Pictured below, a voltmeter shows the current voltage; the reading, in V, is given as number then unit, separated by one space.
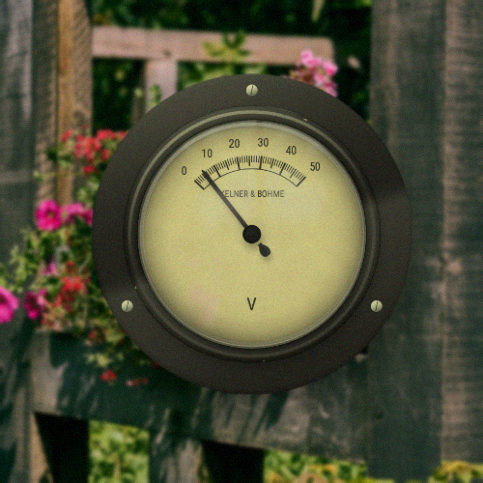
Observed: 5 V
